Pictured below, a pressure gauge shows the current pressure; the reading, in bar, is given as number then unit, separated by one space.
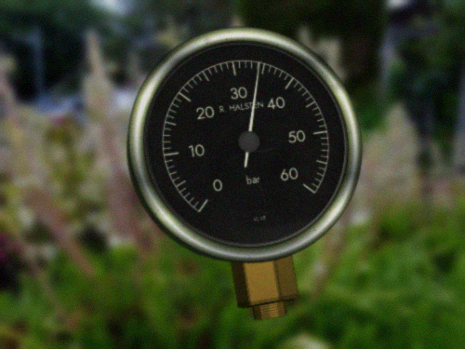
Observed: 34 bar
